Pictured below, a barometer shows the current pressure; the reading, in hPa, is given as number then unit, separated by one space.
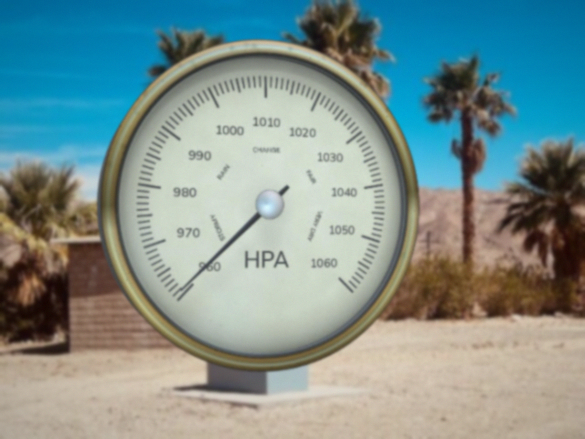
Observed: 961 hPa
